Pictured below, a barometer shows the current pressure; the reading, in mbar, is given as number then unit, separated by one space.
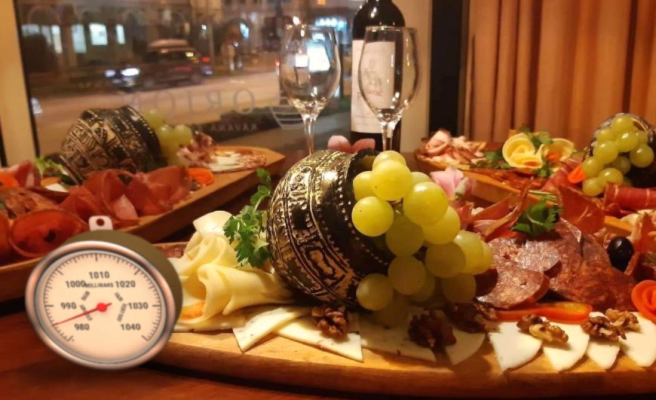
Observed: 985 mbar
